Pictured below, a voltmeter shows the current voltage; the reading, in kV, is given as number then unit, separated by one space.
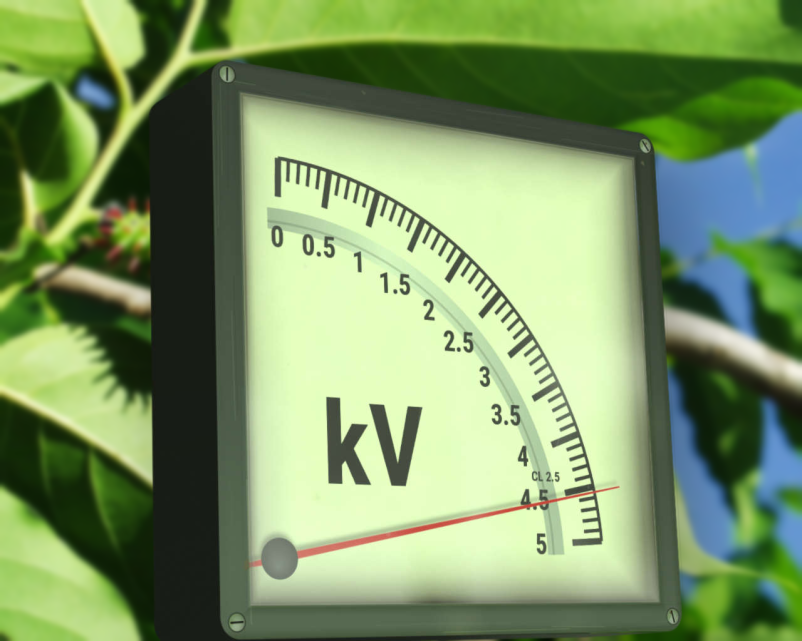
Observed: 4.55 kV
